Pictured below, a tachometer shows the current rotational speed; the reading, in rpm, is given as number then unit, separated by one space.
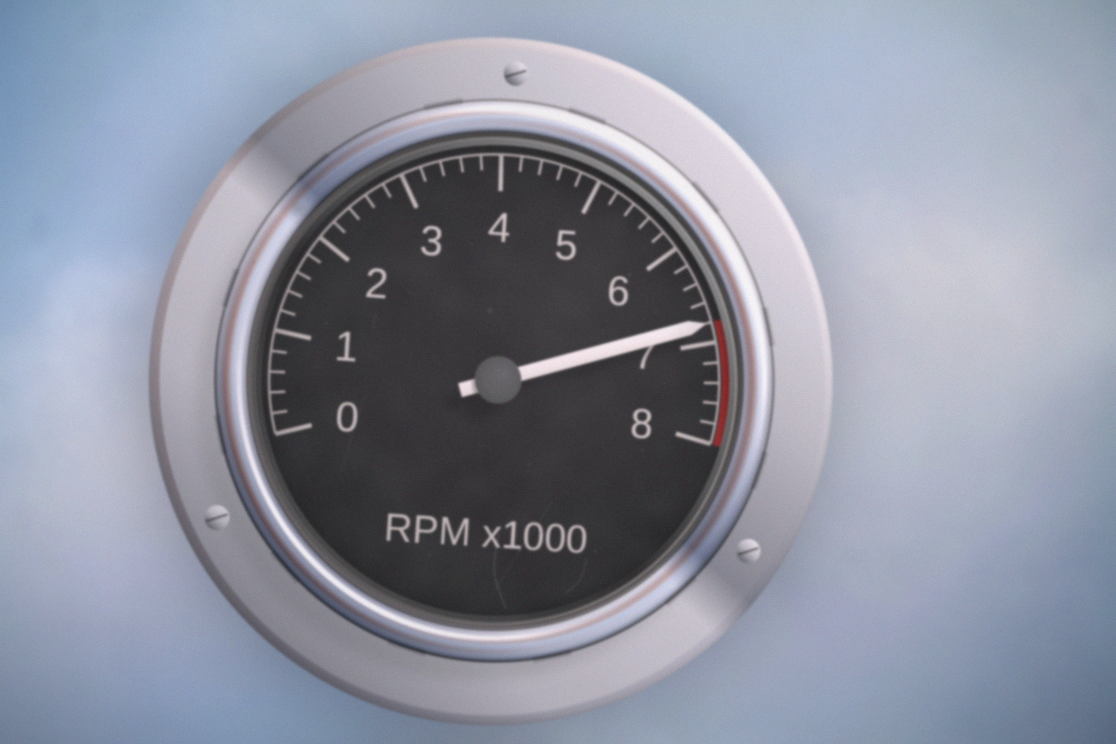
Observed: 6800 rpm
